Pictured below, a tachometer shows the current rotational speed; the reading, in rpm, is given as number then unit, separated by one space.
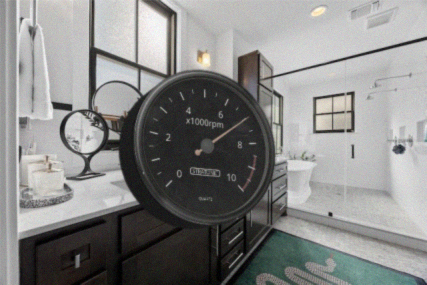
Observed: 7000 rpm
